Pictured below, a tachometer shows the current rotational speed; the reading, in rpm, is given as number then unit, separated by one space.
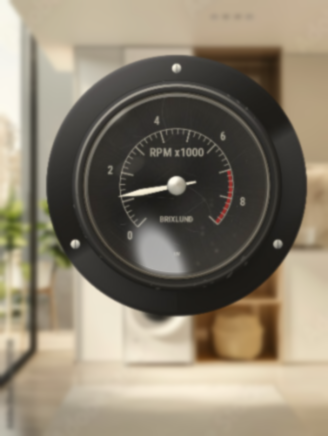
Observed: 1200 rpm
